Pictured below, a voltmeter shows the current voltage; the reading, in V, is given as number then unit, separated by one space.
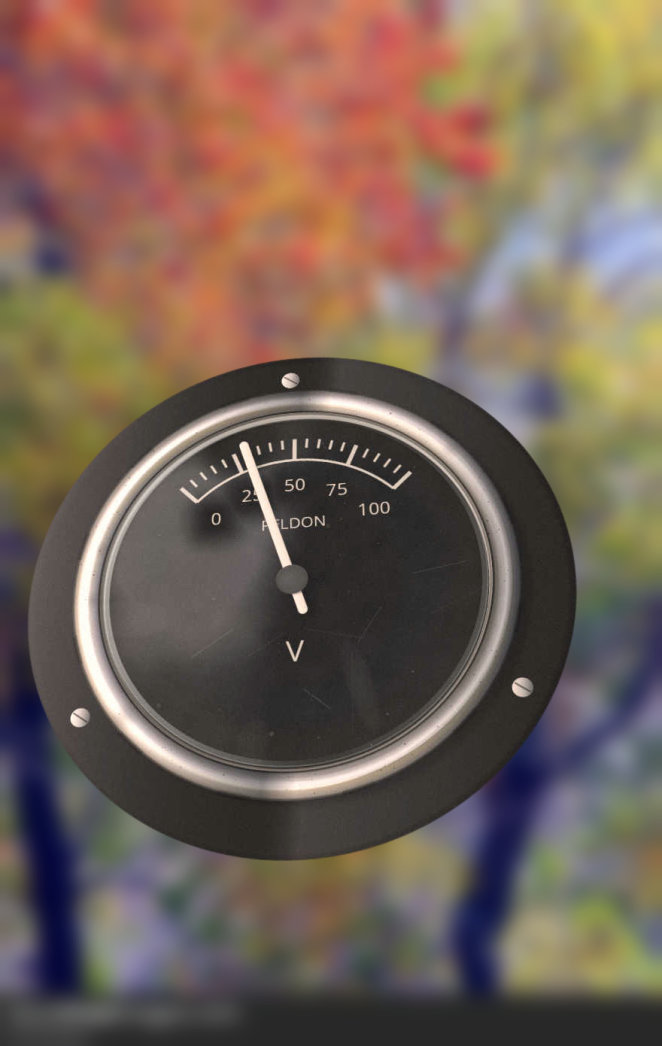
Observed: 30 V
